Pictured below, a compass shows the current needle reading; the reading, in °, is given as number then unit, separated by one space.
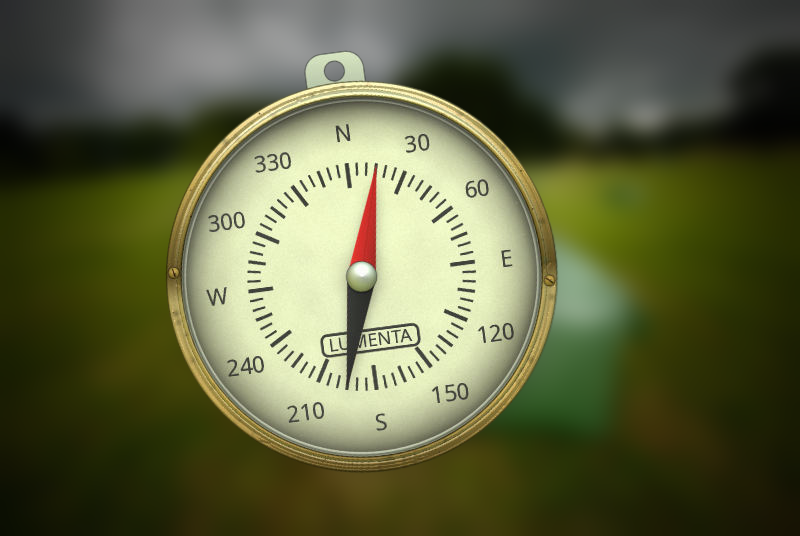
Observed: 15 °
